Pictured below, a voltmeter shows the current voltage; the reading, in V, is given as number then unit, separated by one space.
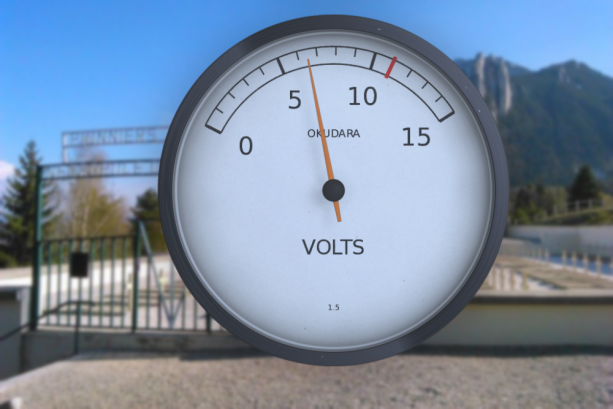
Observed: 6.5 V
